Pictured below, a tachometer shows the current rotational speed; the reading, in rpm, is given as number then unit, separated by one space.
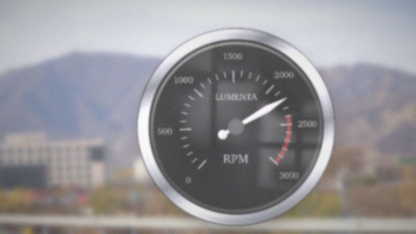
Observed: 2200 rpm
